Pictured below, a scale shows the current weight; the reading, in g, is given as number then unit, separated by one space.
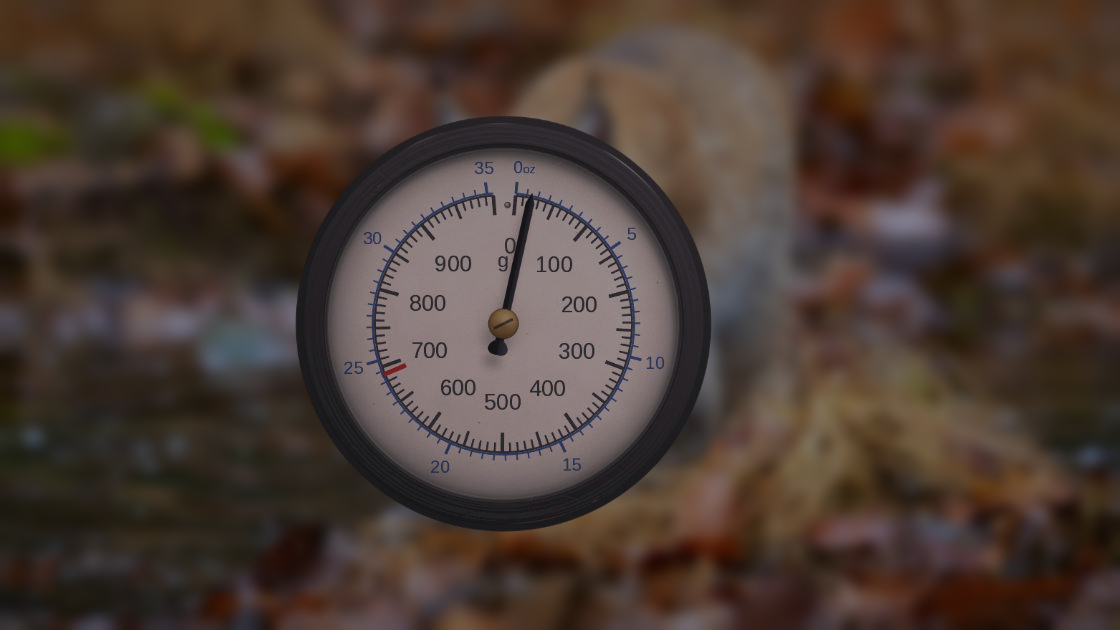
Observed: 20 g
